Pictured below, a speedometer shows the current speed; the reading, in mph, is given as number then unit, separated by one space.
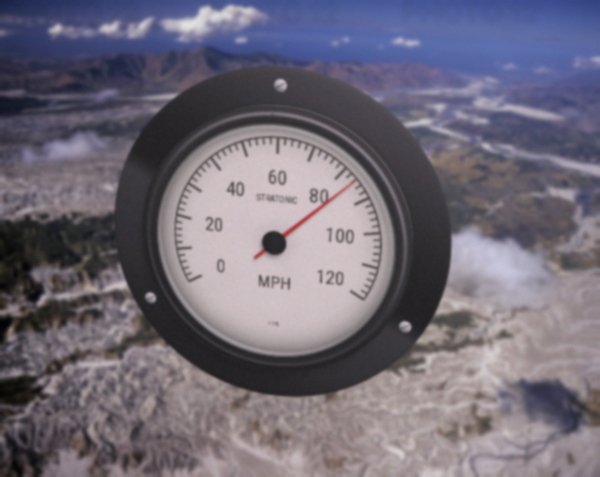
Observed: 84 mph
